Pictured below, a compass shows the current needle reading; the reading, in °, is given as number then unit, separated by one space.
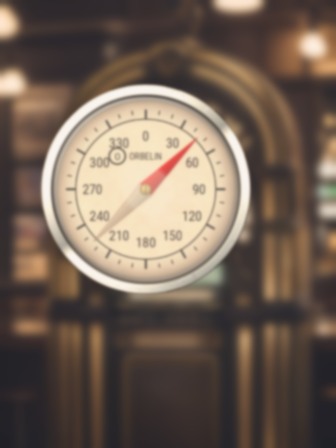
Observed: 45 °
